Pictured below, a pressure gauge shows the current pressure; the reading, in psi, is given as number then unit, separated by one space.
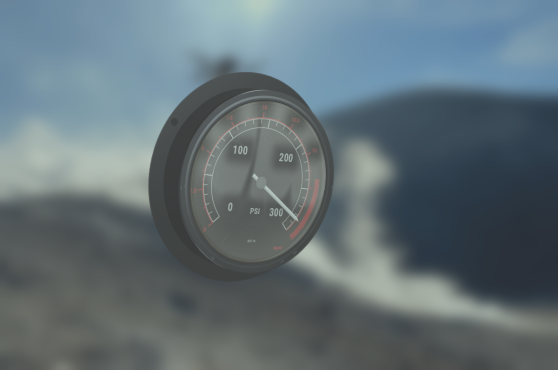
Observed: 285 psi
